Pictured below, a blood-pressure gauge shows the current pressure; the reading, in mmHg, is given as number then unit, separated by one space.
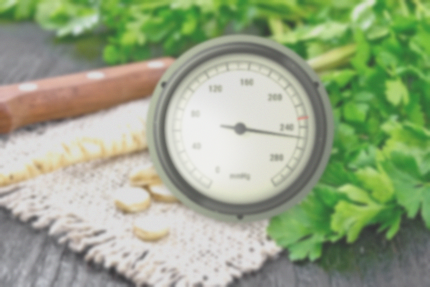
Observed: 250 mmHg
